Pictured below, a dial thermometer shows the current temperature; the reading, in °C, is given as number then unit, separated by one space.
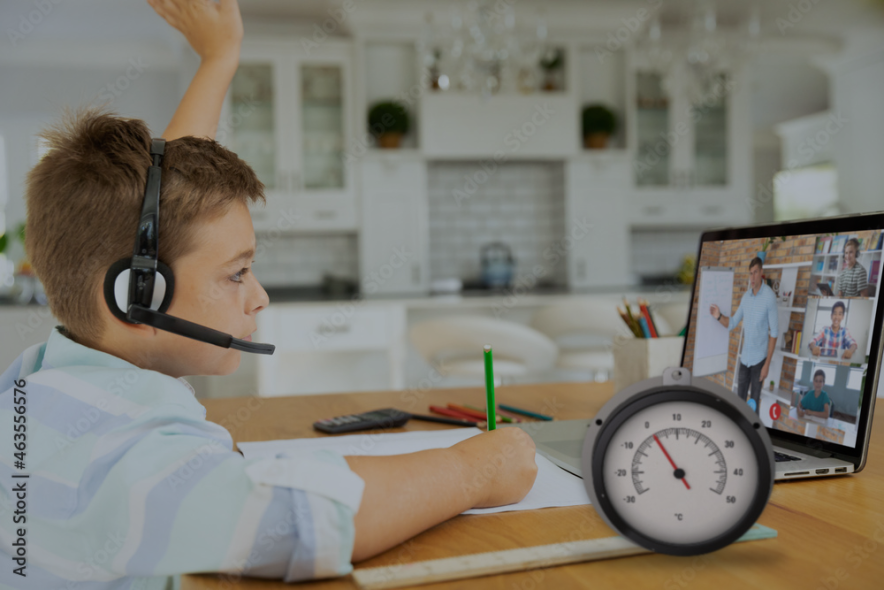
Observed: 0 °C
